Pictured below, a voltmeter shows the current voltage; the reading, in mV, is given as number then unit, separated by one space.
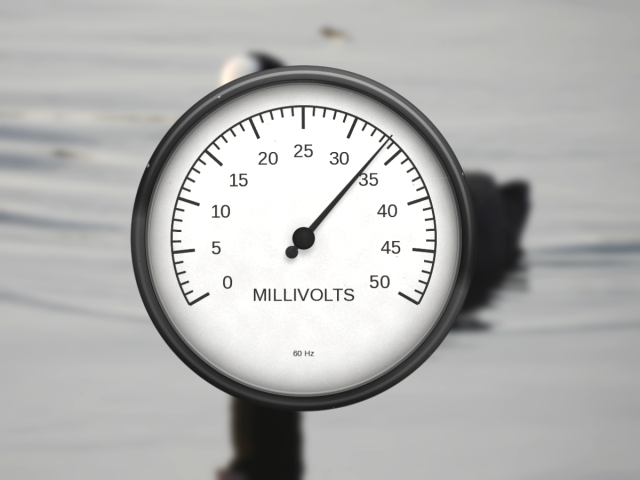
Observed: 33.5 mV
